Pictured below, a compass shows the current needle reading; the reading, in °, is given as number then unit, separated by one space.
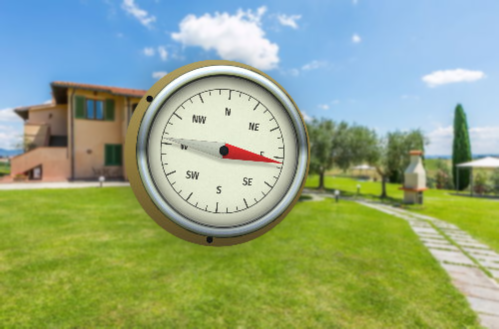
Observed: 95 °
